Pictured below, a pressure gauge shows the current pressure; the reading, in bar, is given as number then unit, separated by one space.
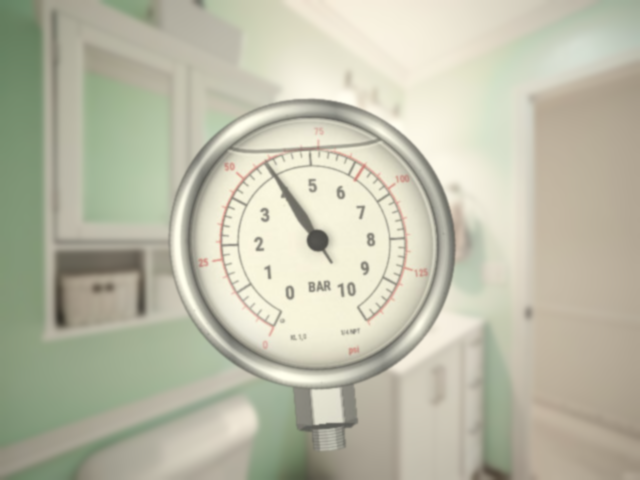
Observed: 4 bar
